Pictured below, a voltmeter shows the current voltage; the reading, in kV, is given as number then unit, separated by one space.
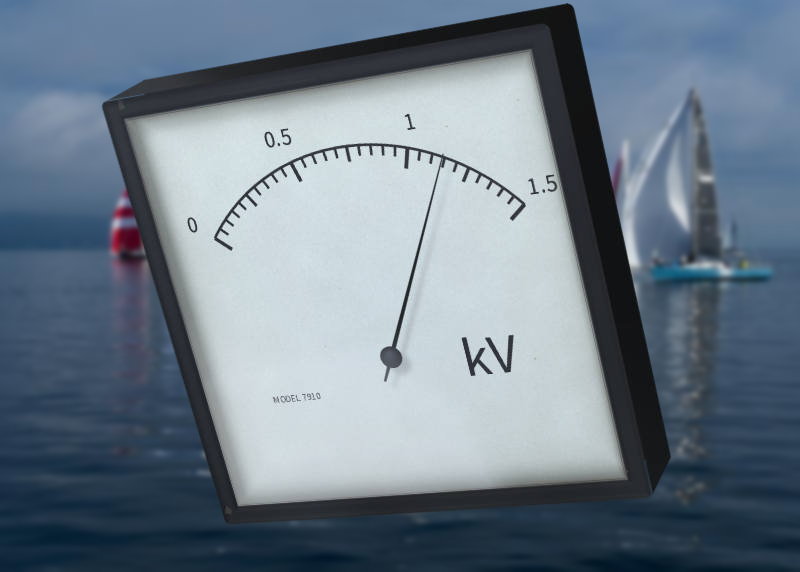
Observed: 1.15 kV
